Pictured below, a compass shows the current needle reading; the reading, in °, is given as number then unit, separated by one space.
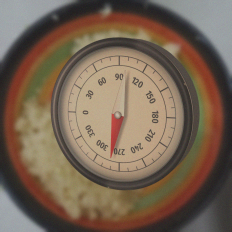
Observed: 280 °
